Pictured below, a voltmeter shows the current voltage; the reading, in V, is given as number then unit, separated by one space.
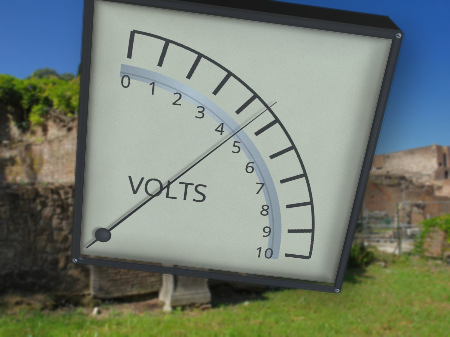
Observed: 4.5 V
